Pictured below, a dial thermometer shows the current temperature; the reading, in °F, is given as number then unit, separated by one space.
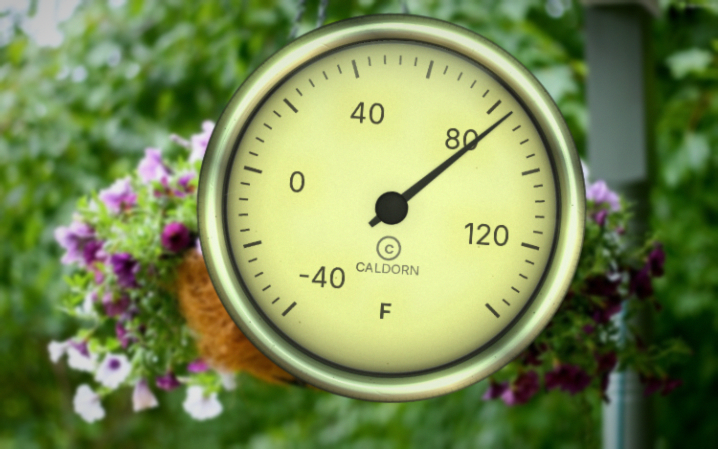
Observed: 84 °F
